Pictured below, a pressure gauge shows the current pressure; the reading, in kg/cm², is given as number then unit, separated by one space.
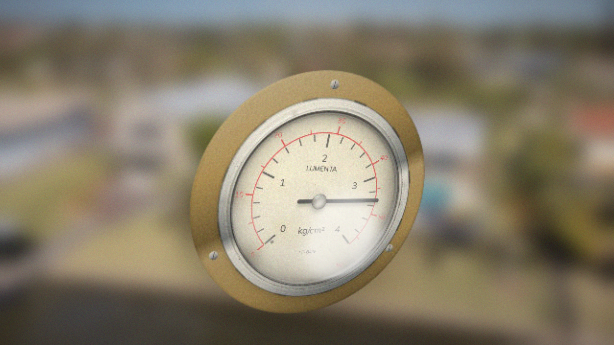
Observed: 3.3 kg/cm²
